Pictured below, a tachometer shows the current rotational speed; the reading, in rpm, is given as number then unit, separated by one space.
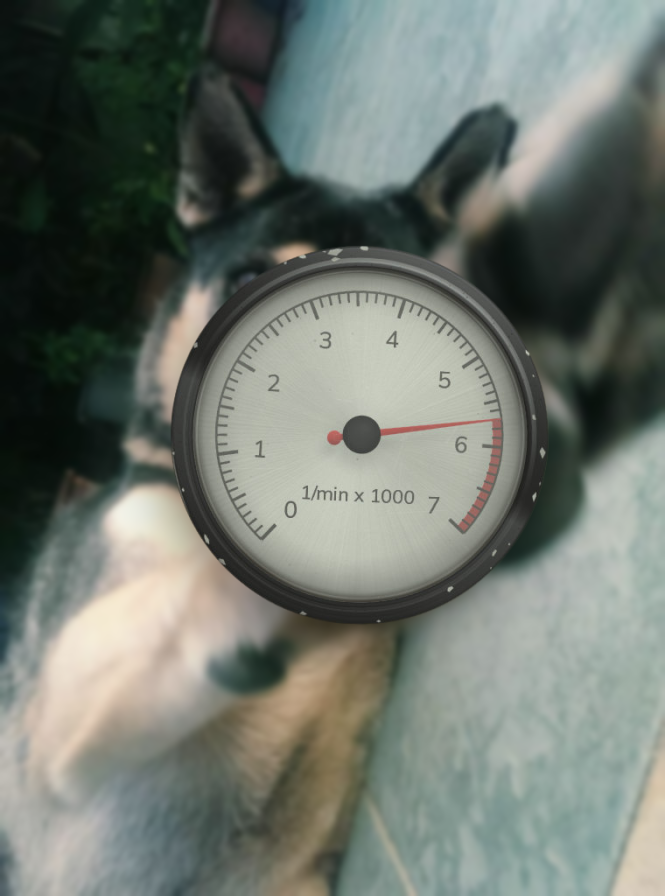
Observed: 5700 rpm
